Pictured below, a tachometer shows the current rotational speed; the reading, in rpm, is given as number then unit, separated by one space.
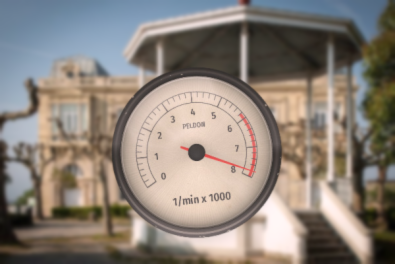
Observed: 7800 rpm
